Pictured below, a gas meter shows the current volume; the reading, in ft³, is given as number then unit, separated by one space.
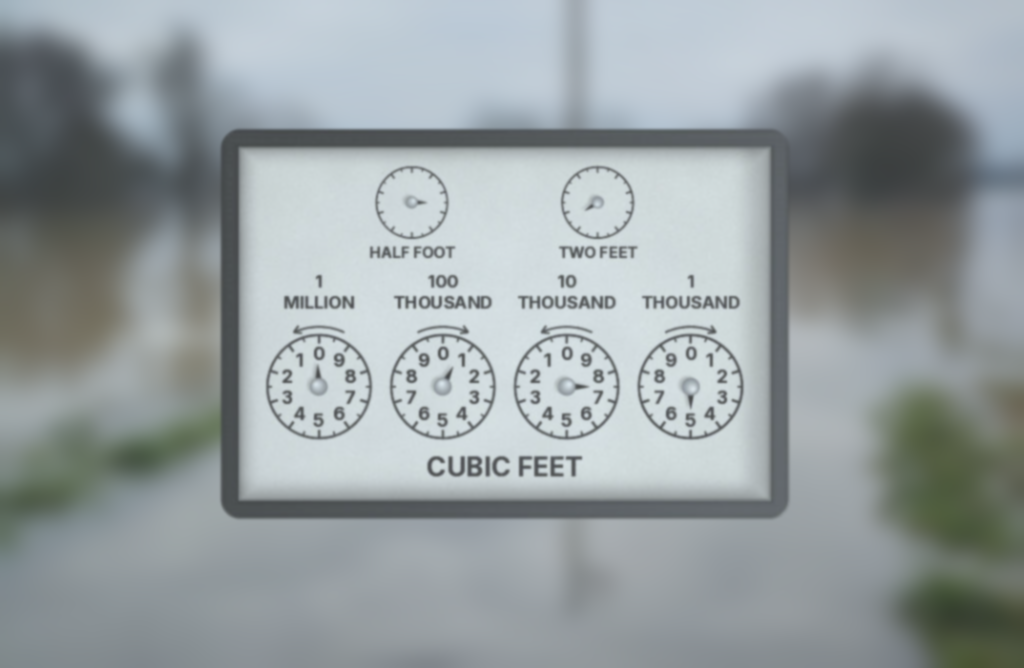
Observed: 7500 ft³
